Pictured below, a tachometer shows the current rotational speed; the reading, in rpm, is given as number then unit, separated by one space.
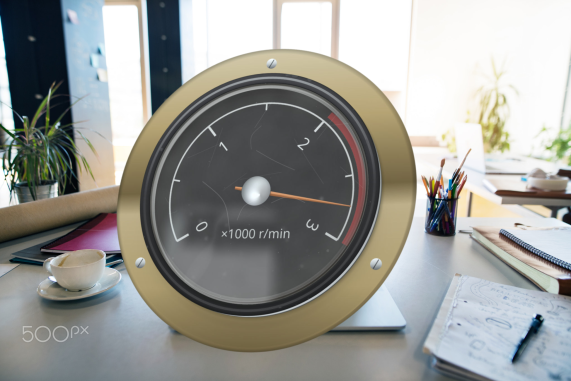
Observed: 2750 rpm
